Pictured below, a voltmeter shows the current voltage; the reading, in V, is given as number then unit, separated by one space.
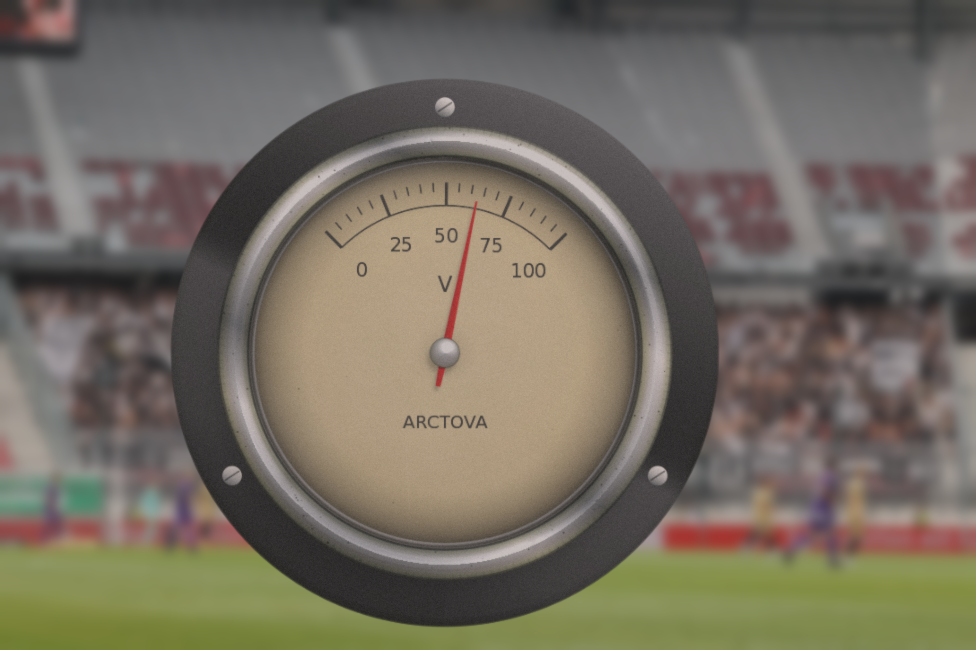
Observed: 62.5 V
